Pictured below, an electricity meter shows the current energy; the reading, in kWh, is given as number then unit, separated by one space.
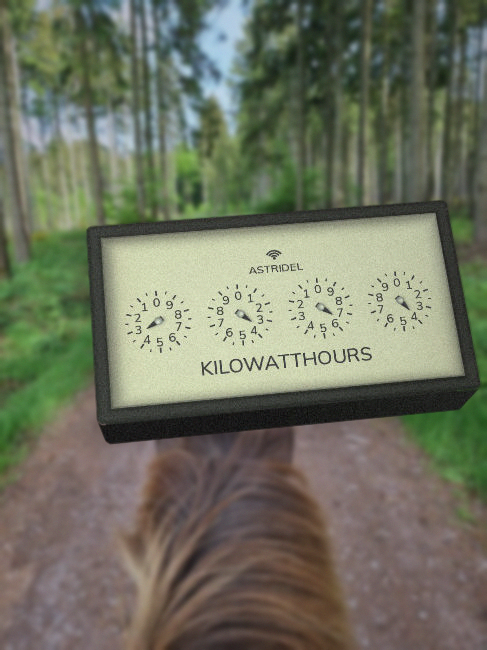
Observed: 3364 kWh
